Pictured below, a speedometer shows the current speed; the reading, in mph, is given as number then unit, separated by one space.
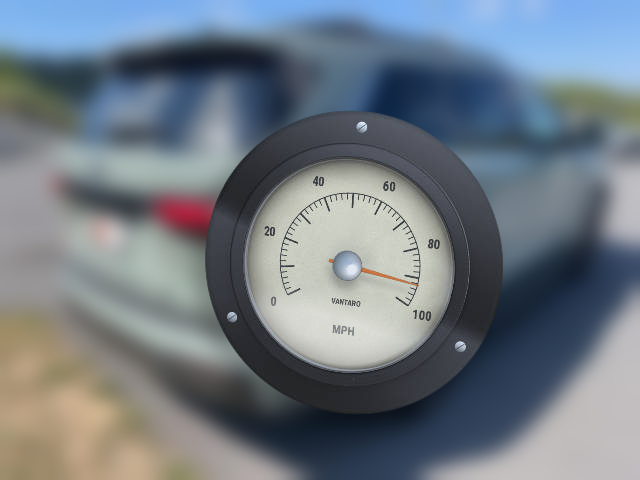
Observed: 92 mph
